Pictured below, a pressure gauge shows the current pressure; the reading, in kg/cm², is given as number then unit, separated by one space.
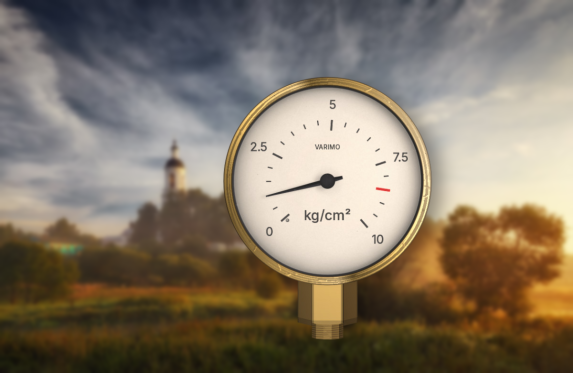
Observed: 1 kg/cm²
